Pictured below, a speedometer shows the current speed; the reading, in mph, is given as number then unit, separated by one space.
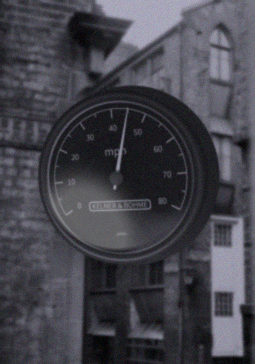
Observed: 45 mph
